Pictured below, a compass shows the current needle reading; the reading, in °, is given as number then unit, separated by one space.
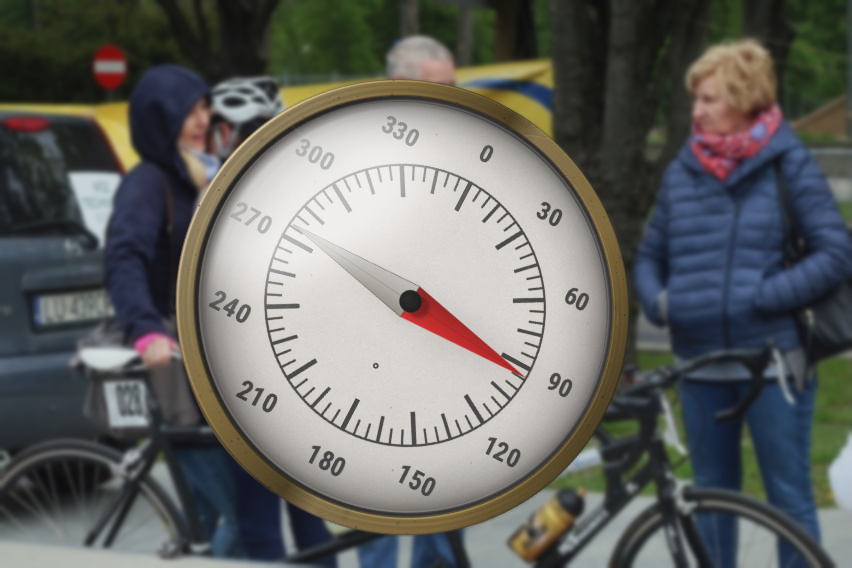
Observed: 95 °
